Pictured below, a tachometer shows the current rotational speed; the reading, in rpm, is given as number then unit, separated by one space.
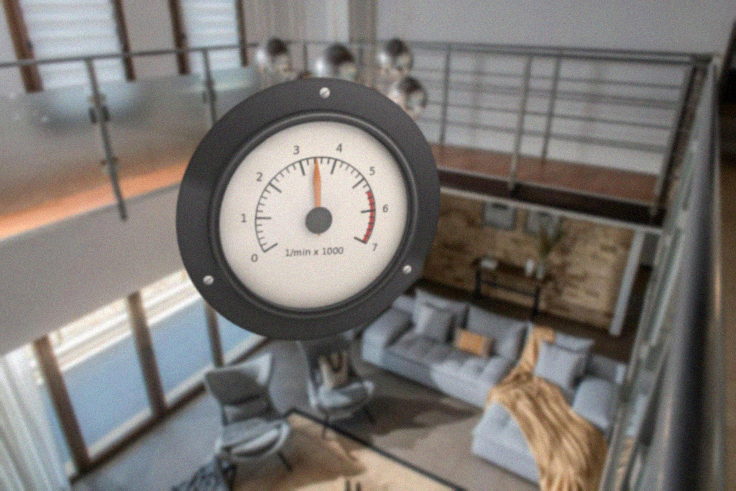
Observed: 3400 rpm
